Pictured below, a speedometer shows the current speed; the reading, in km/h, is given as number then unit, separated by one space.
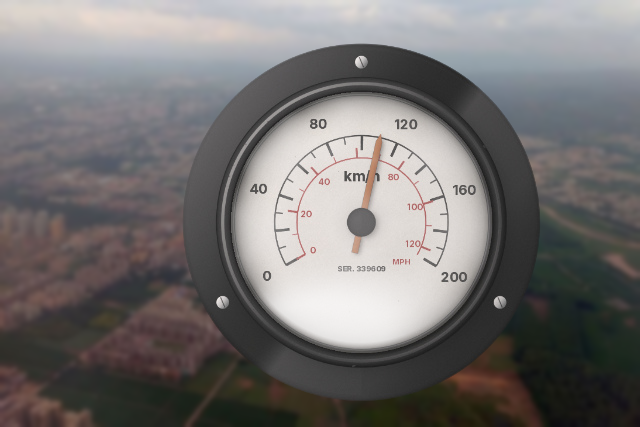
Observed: 110 km/h
